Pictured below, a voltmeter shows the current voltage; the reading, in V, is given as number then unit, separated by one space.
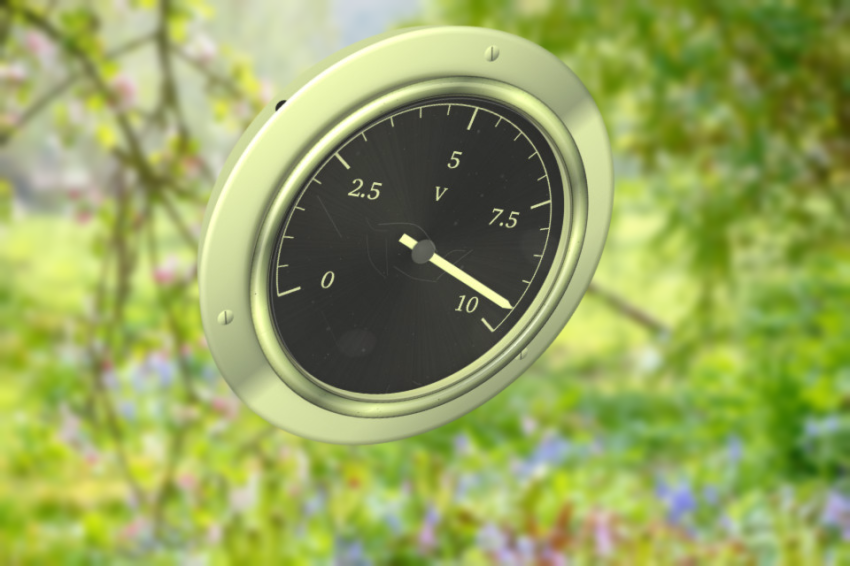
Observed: 9.5 V
